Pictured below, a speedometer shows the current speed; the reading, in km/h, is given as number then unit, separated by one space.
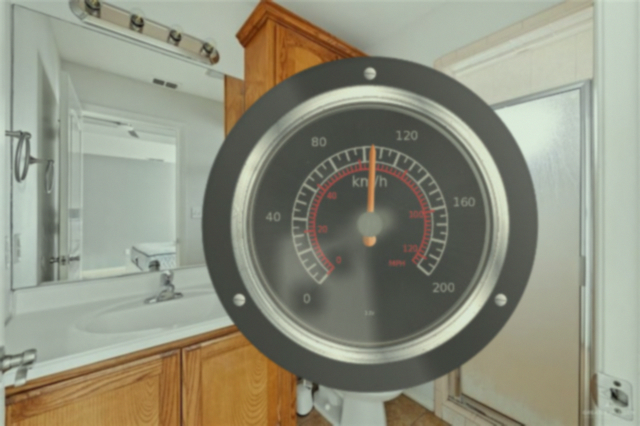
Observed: 105 km/h
